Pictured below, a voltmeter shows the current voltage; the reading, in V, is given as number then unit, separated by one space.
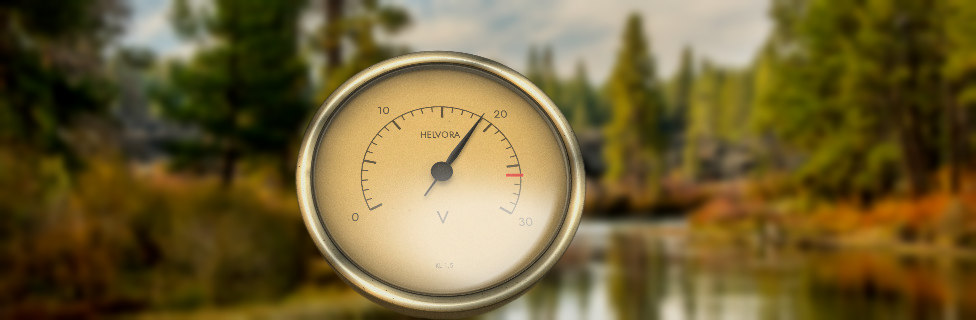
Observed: 19 V
